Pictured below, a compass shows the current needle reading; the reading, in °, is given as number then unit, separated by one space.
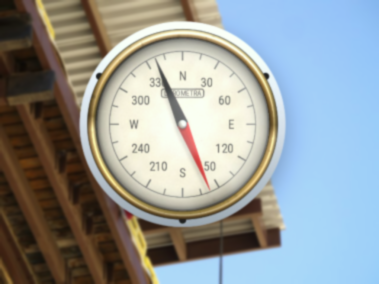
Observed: 157.5 °
